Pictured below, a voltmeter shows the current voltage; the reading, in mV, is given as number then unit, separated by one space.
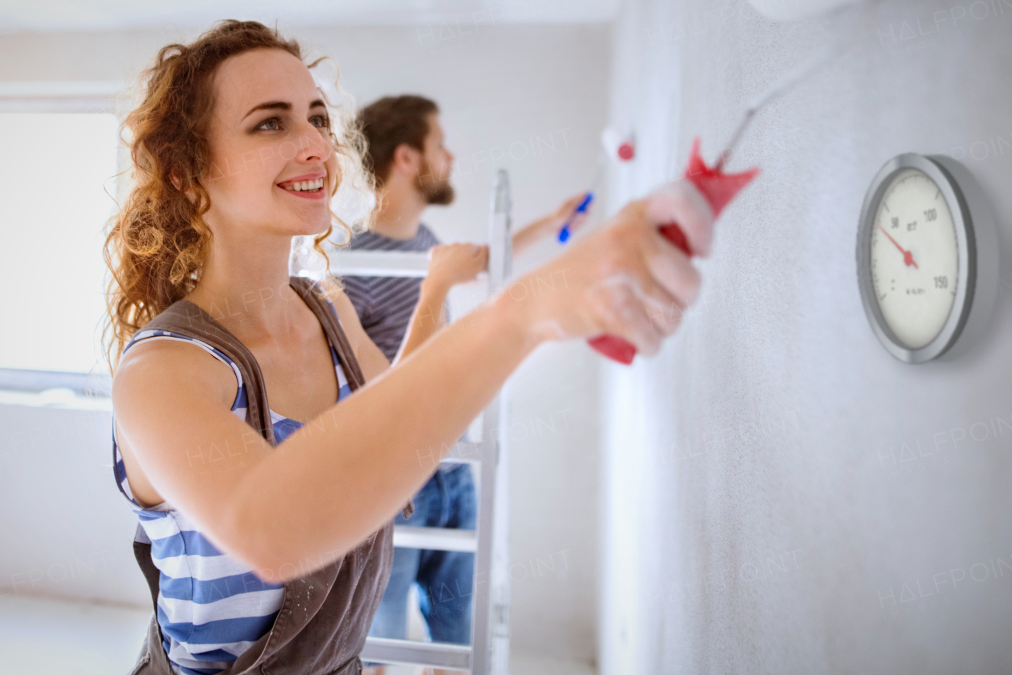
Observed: 40 mV
